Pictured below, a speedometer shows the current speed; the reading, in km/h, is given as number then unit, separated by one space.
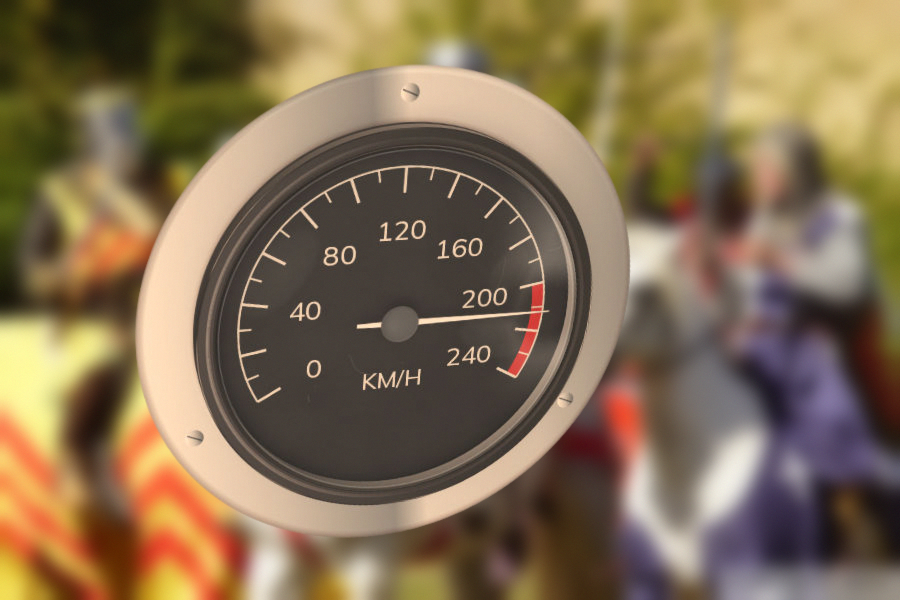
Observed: 210 km/h
